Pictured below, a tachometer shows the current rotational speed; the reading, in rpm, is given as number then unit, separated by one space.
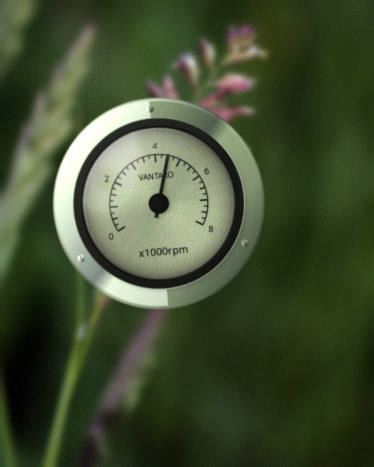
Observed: 4500 rpm
